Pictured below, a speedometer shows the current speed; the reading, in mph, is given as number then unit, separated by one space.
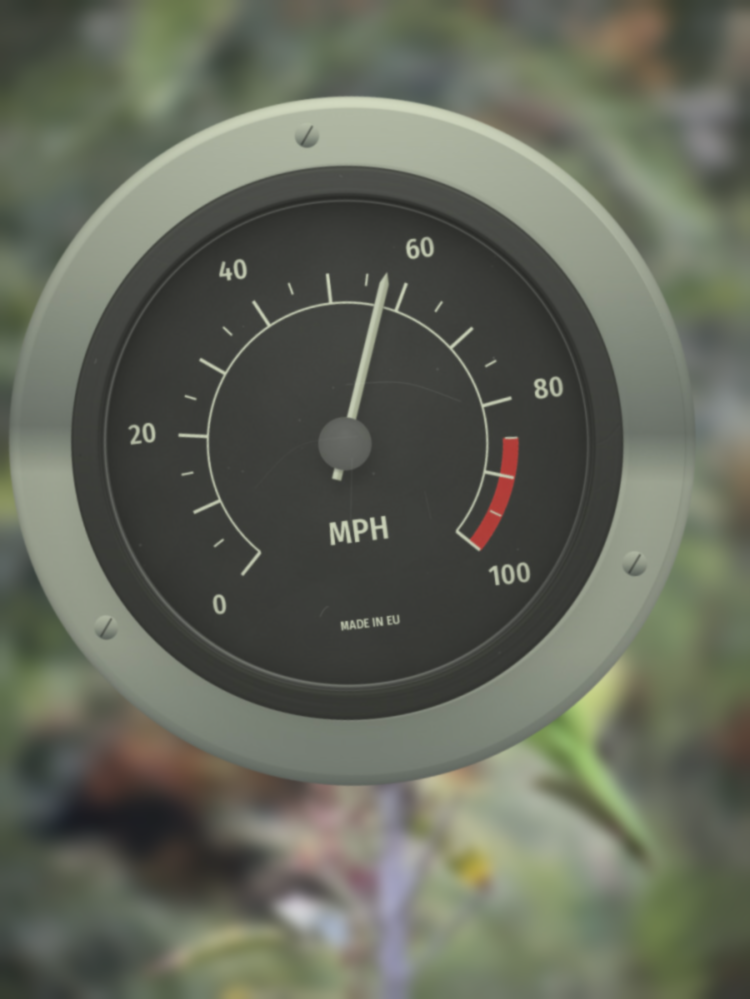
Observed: 57.5 mph
